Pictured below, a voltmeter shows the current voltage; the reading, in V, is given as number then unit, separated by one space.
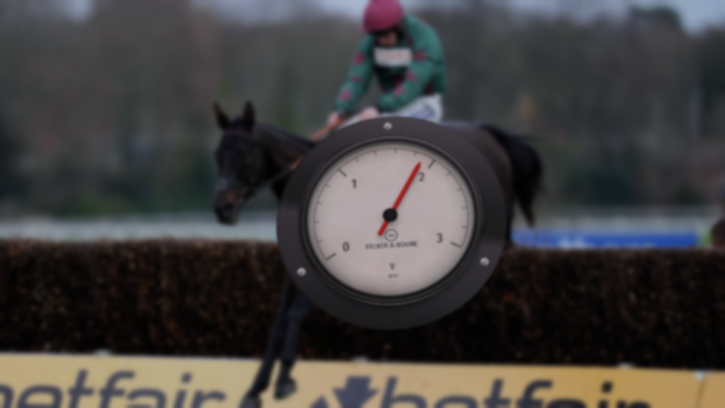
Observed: 1.9 V
